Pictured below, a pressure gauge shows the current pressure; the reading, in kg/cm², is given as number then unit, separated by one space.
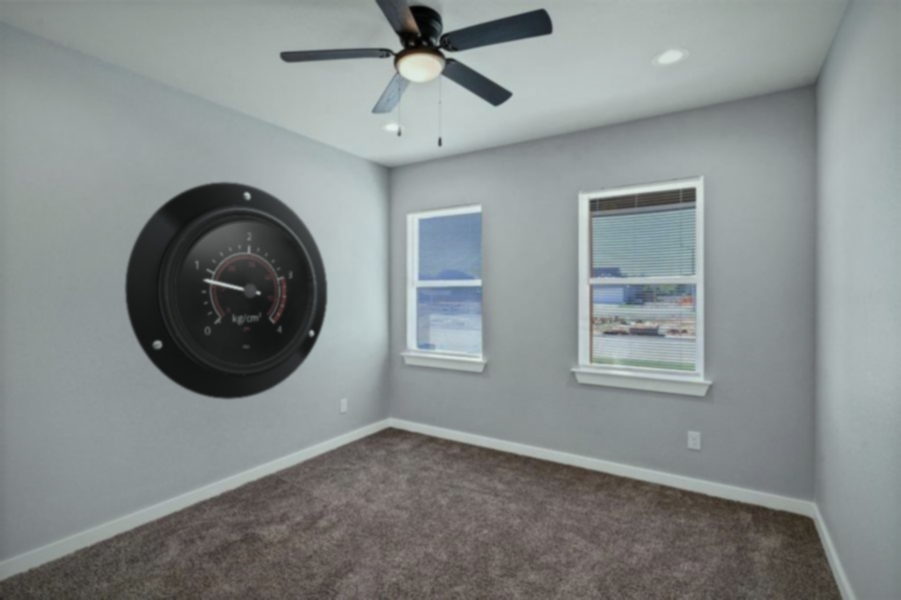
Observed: 0.8 kg/cm²
